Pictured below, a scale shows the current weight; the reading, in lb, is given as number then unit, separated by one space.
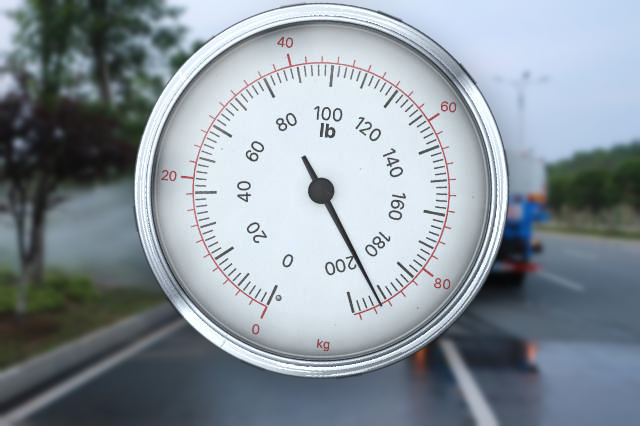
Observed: 192 lb
